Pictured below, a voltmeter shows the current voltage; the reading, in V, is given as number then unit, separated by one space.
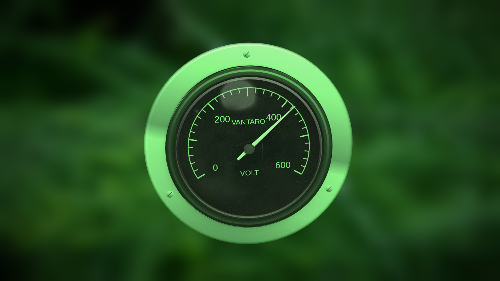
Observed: 420 V
